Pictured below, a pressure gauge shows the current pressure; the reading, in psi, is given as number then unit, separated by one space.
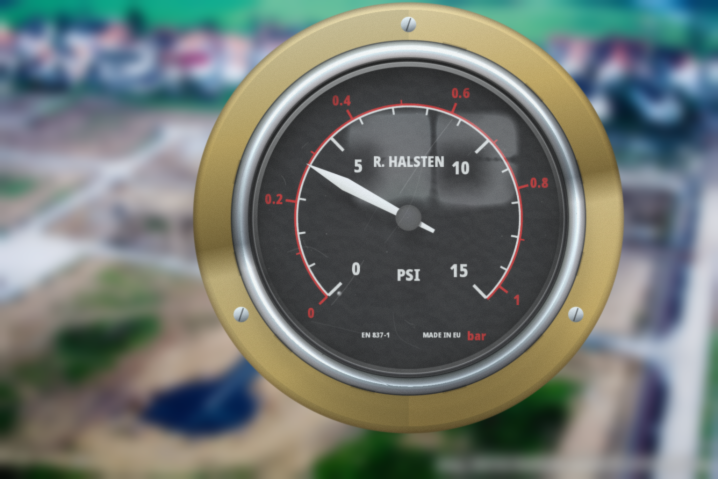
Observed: 4 psi
